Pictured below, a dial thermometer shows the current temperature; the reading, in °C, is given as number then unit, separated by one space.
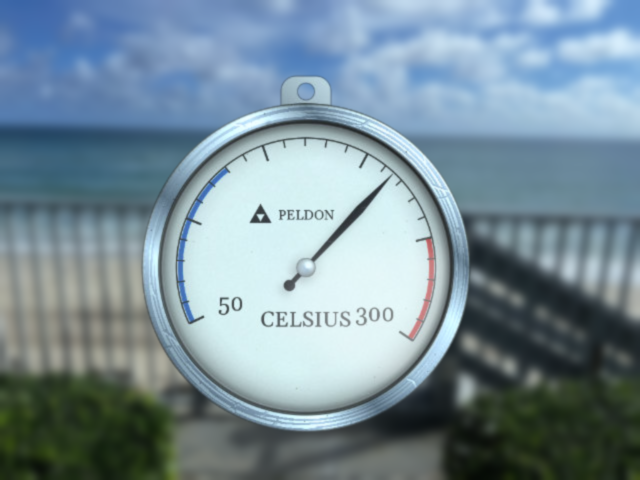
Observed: 215 °C
